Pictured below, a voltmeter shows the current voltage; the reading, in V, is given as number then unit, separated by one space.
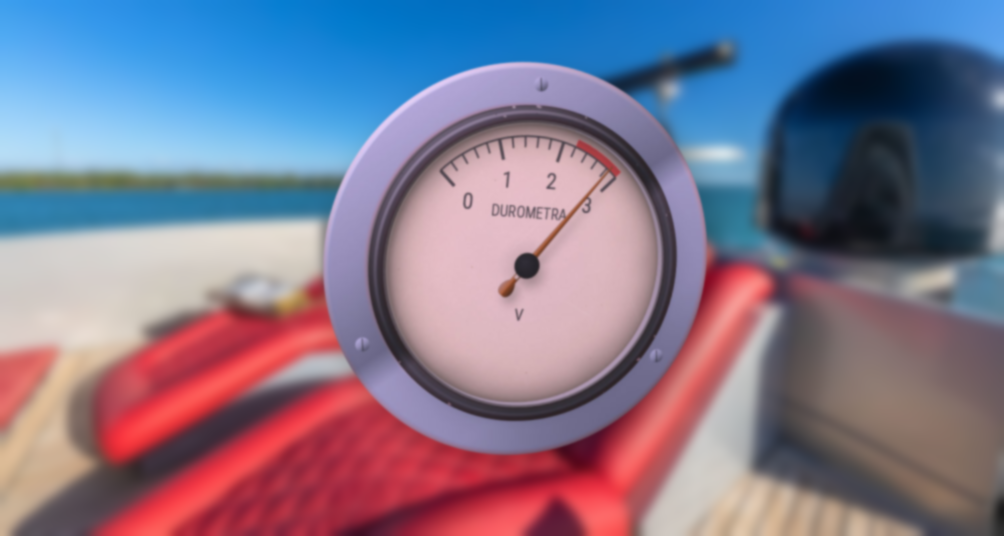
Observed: 2.8 V
